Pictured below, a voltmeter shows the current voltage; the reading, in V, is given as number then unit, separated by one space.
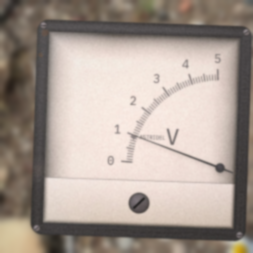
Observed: 1 V
